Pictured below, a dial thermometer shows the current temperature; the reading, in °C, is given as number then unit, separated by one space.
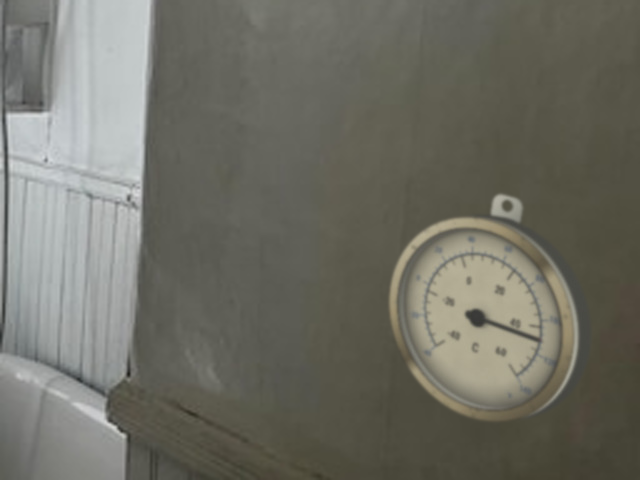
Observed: 44 °C
